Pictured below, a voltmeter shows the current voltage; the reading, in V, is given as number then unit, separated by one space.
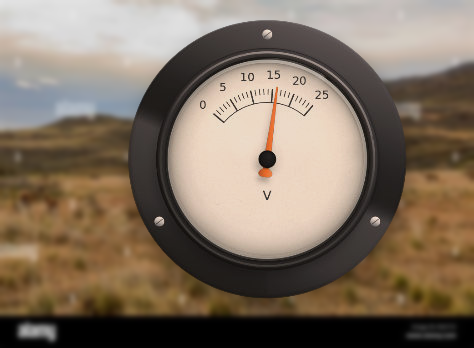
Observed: 16 V
